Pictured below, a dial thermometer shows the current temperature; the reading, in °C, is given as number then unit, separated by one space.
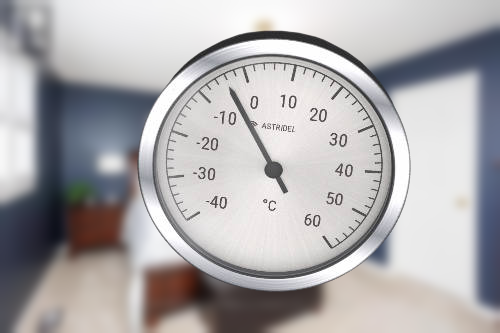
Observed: -4 °C
